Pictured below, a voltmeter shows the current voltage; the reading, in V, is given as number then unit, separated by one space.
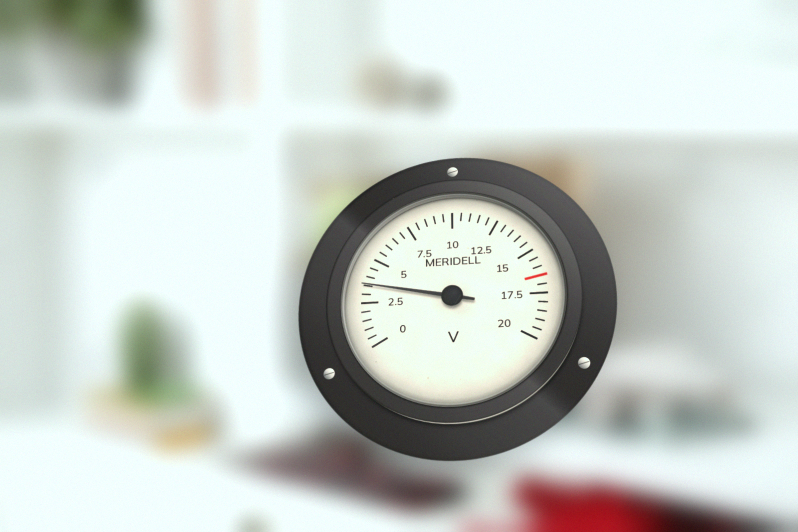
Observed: 3.5 V
